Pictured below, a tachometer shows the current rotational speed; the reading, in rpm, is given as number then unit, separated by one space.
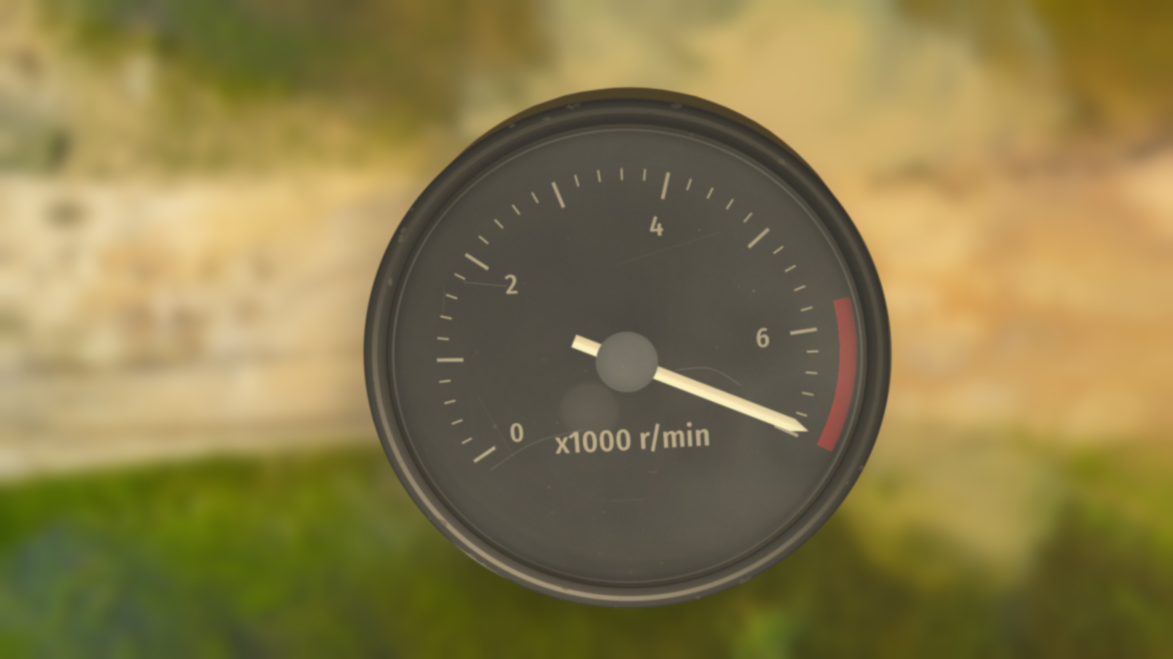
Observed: 6900 rpm
